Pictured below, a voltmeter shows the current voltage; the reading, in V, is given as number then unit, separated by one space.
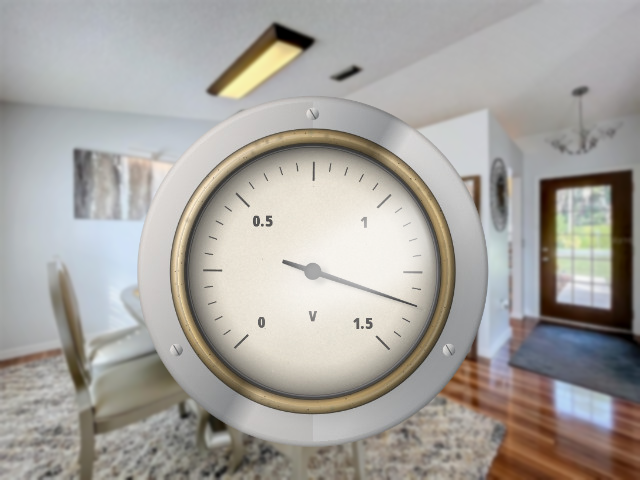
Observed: 1.35 V
